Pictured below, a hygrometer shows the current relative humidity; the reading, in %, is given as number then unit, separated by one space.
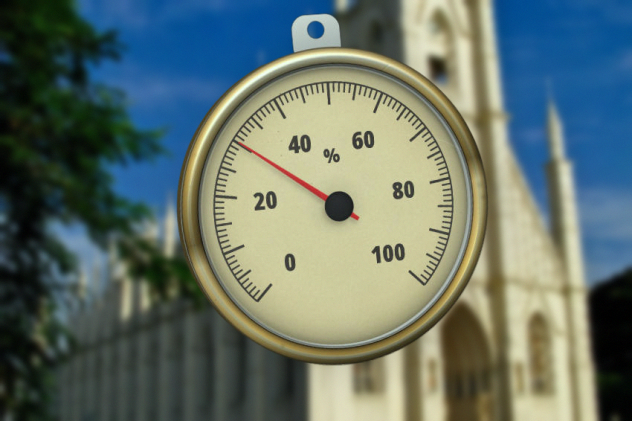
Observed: 30 %
